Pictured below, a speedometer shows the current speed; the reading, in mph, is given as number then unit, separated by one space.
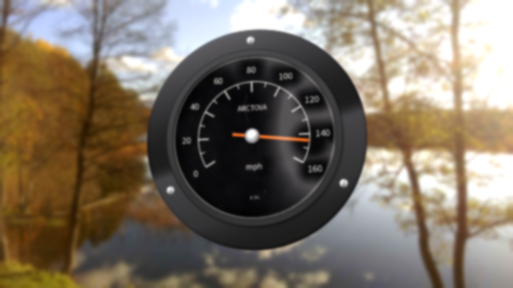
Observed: 145 mph
